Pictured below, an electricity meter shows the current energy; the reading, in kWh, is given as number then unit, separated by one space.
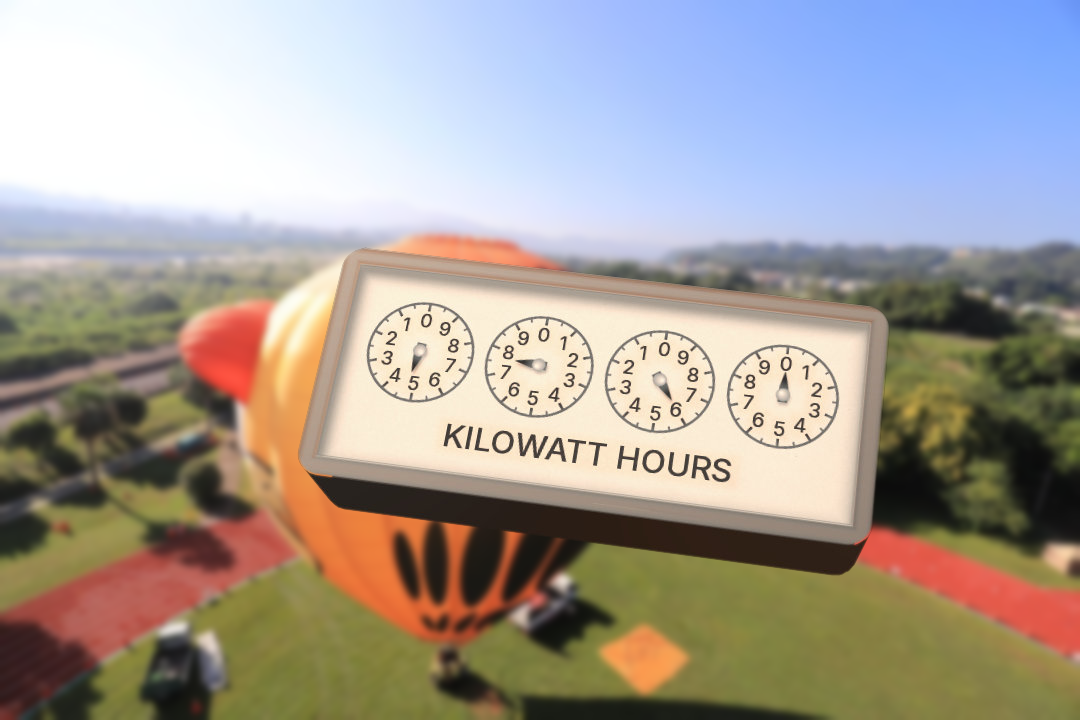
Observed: 4760 kWh
